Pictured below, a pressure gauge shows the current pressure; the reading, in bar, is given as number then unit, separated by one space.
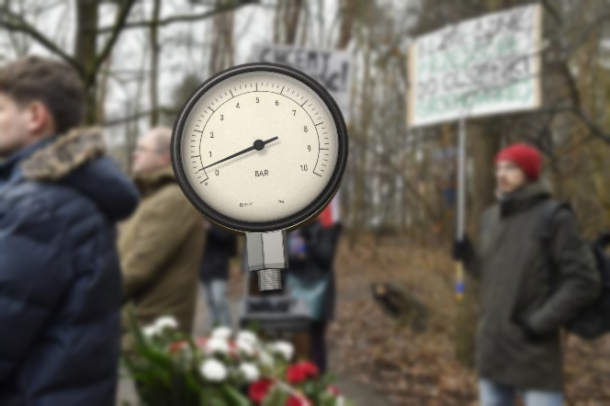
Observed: 0.4 bar
